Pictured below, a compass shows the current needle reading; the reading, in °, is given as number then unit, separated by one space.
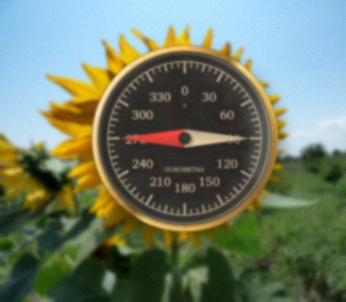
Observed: 270 °
